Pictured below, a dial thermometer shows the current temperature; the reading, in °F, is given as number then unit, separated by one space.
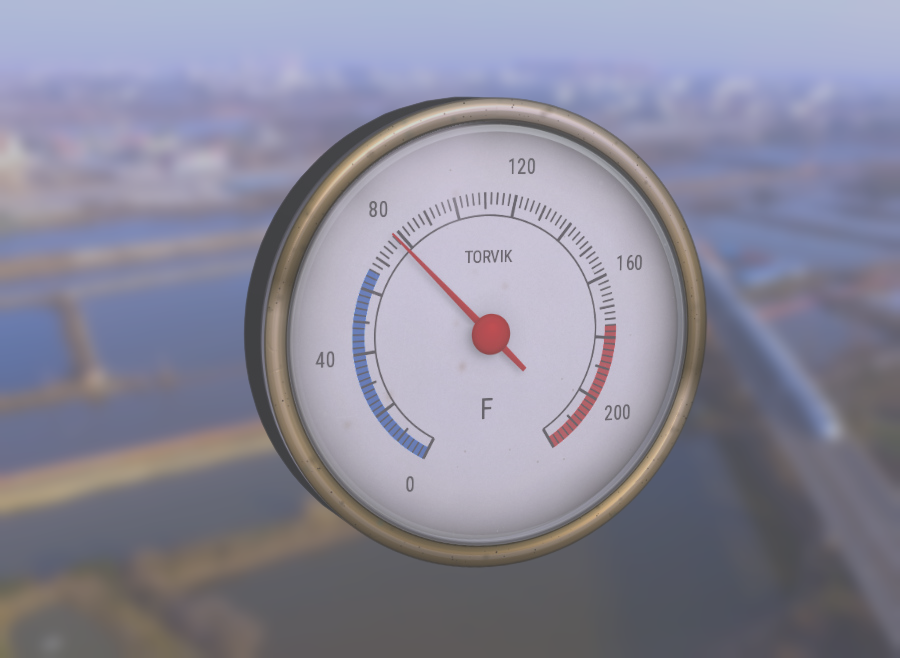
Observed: 78 °F
